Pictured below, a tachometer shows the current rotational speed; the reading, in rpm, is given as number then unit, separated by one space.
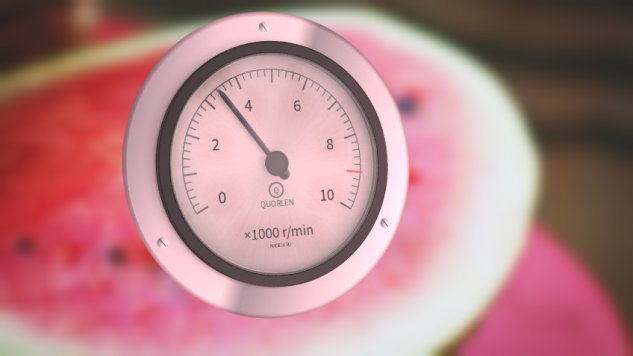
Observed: 3400 rpm
